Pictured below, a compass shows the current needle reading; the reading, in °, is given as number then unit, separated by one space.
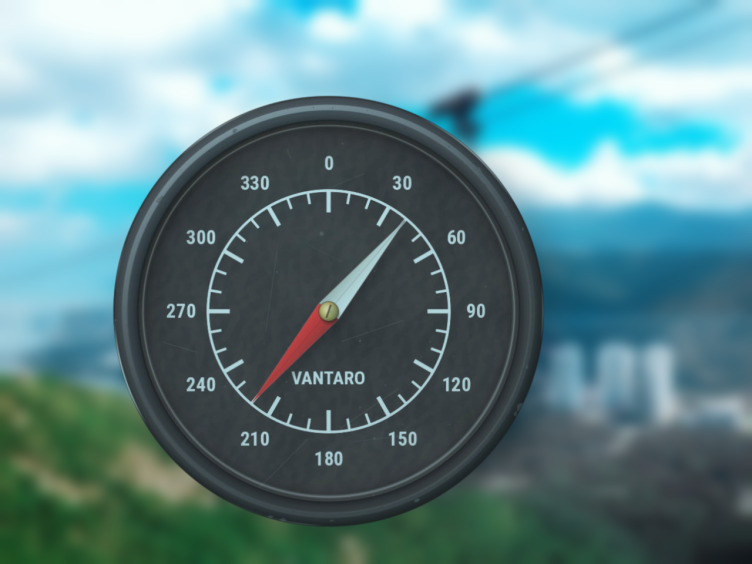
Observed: 220 °
